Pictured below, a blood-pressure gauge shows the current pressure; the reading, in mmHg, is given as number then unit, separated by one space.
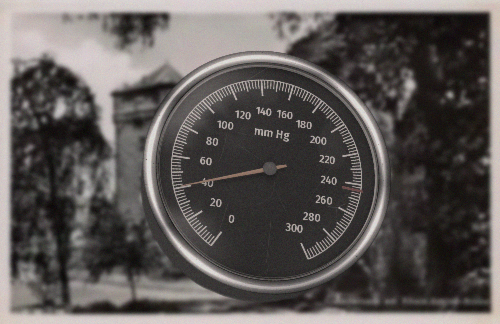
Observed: 40 mmHg
